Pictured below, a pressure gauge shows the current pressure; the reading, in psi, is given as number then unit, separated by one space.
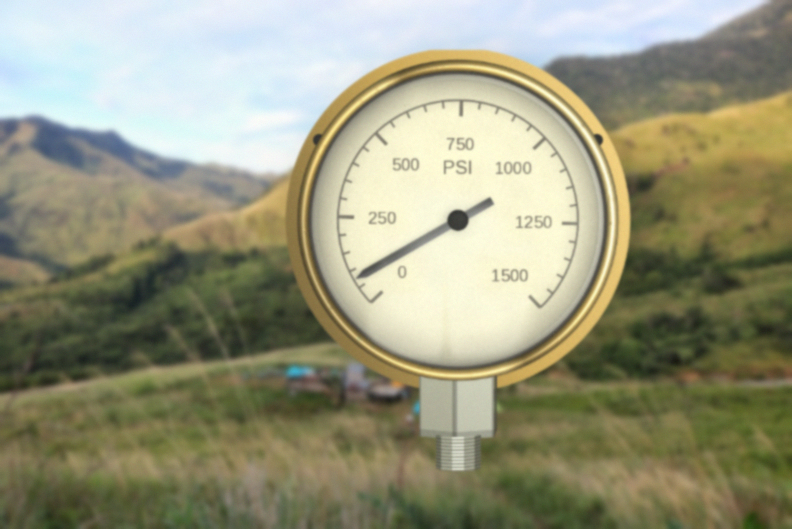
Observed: 75 psi
